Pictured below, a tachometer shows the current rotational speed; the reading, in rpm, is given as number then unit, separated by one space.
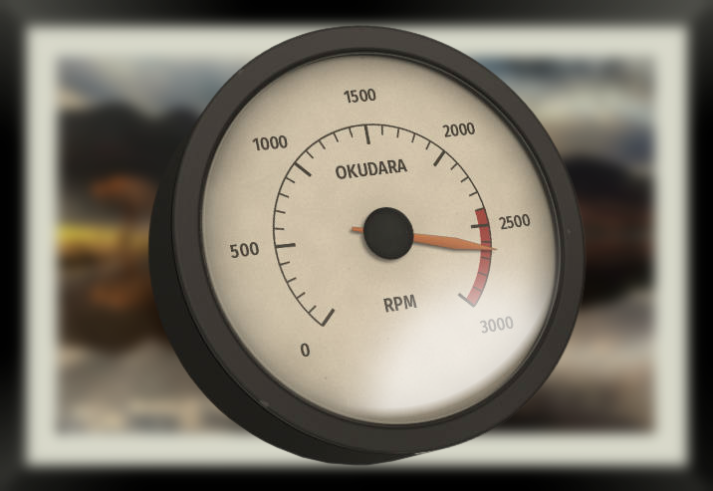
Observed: 2650 rpm
